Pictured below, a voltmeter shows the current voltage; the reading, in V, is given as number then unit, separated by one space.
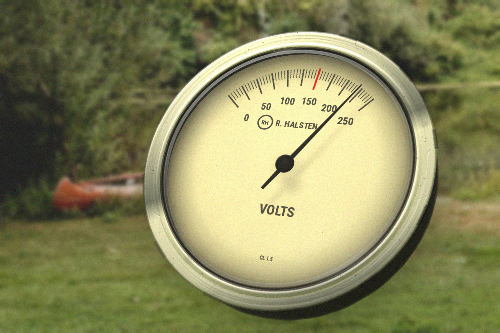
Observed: 225 V
